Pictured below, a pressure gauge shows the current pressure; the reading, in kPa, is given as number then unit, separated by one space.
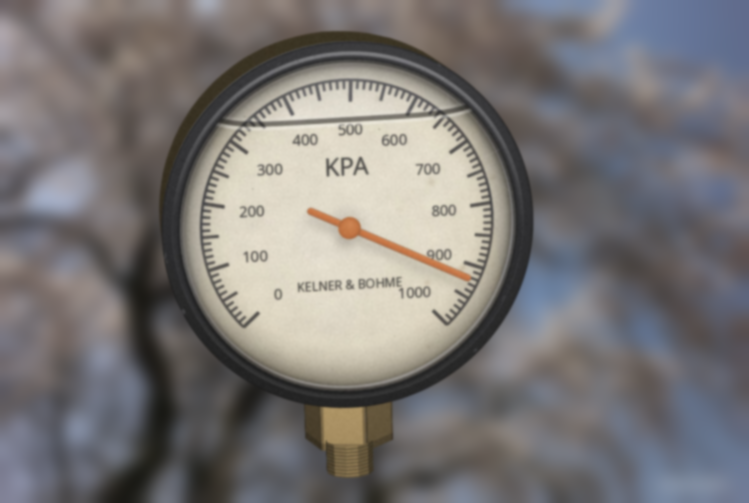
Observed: 920 kPa
